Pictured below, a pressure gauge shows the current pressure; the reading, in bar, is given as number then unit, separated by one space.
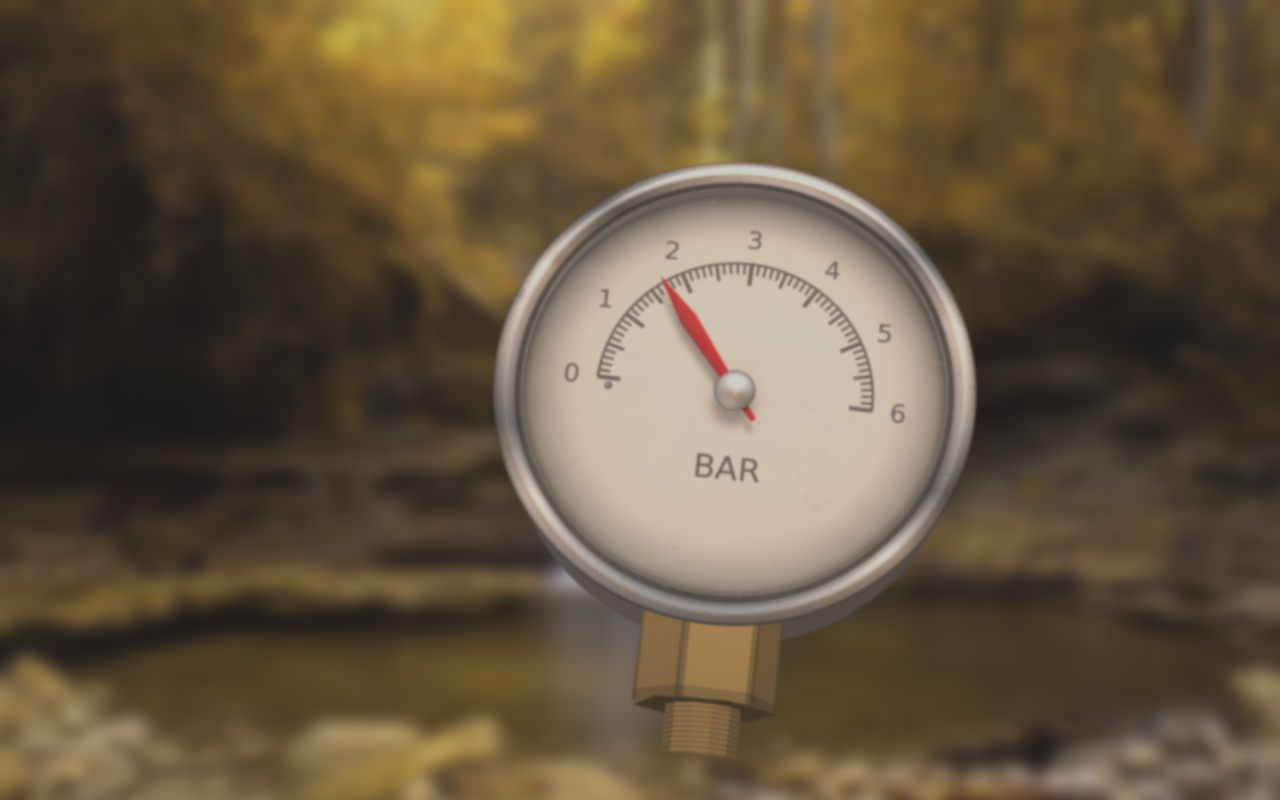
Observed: 1.7 bar
